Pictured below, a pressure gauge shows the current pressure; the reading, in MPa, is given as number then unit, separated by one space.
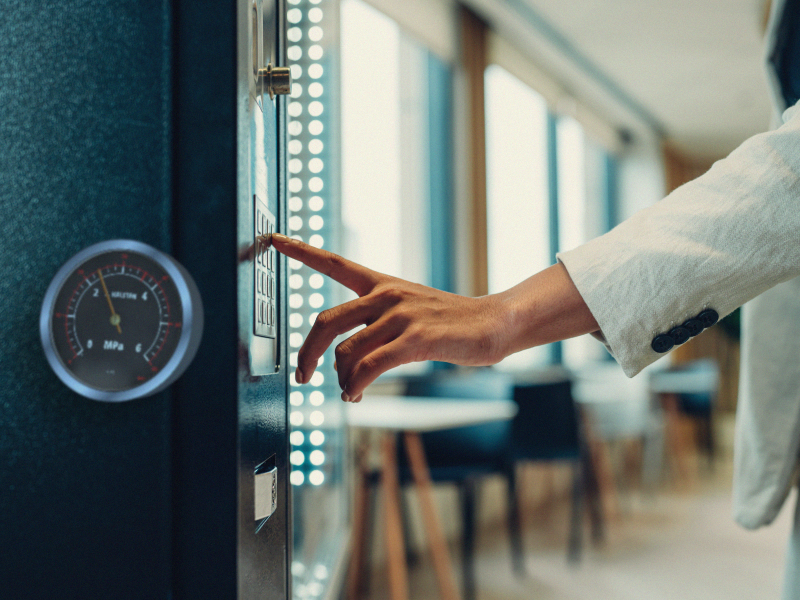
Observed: 2.4 MPa
